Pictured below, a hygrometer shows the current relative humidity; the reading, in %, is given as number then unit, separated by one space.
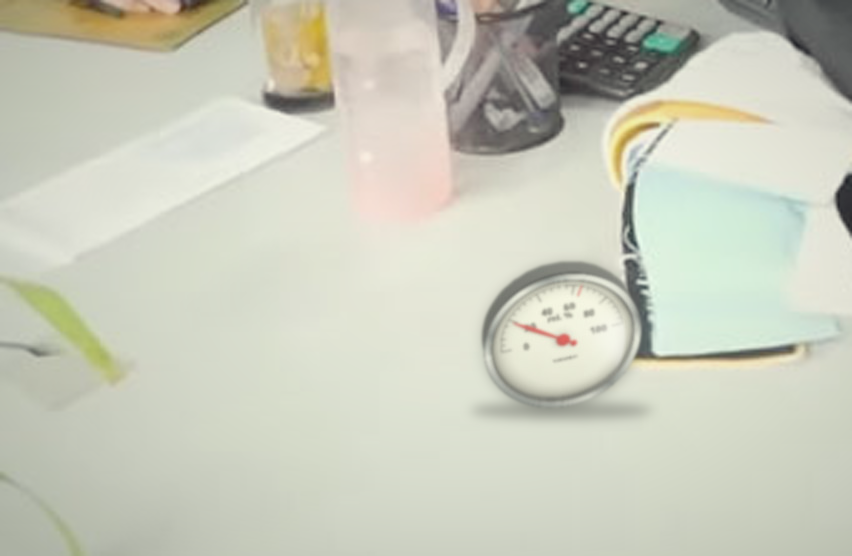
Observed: 20 %
